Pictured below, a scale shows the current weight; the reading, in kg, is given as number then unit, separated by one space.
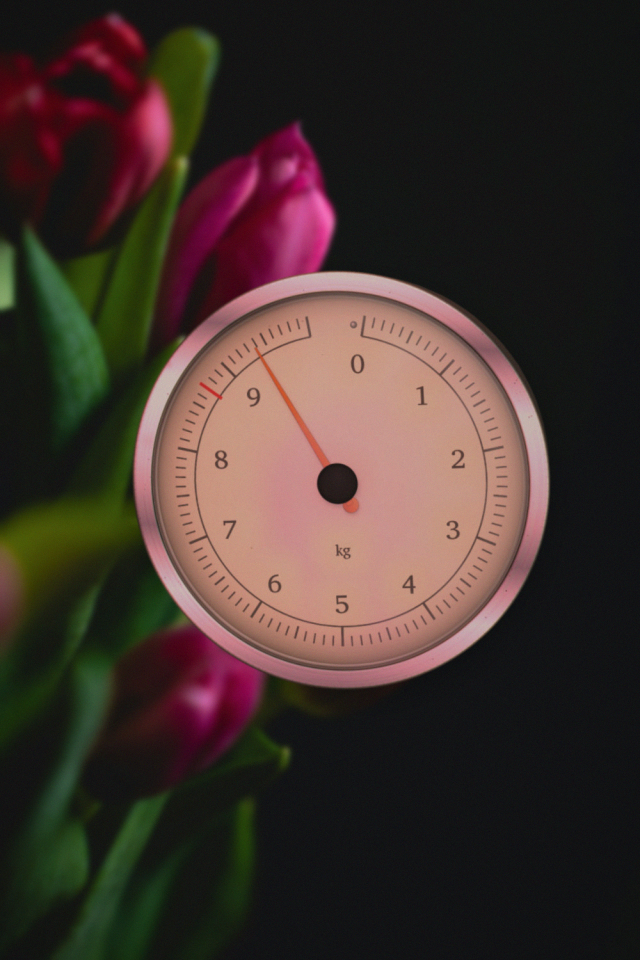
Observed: 9.4 kg
